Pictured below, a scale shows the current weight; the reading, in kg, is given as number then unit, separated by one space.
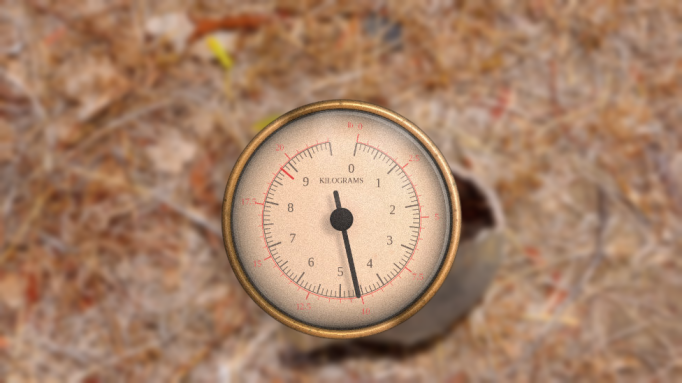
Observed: 4.6 kg
